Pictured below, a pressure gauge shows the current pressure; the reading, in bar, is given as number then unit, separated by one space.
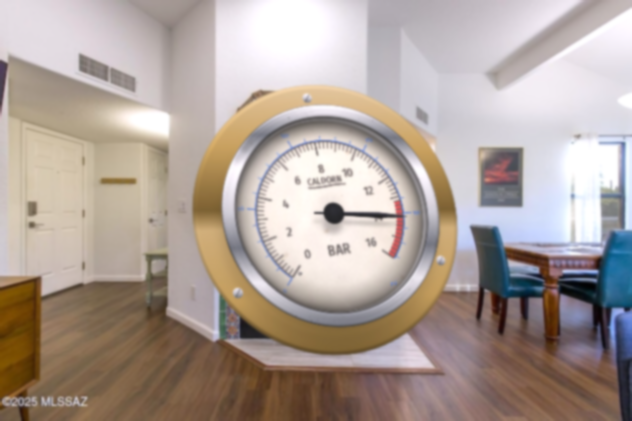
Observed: 14 bar
